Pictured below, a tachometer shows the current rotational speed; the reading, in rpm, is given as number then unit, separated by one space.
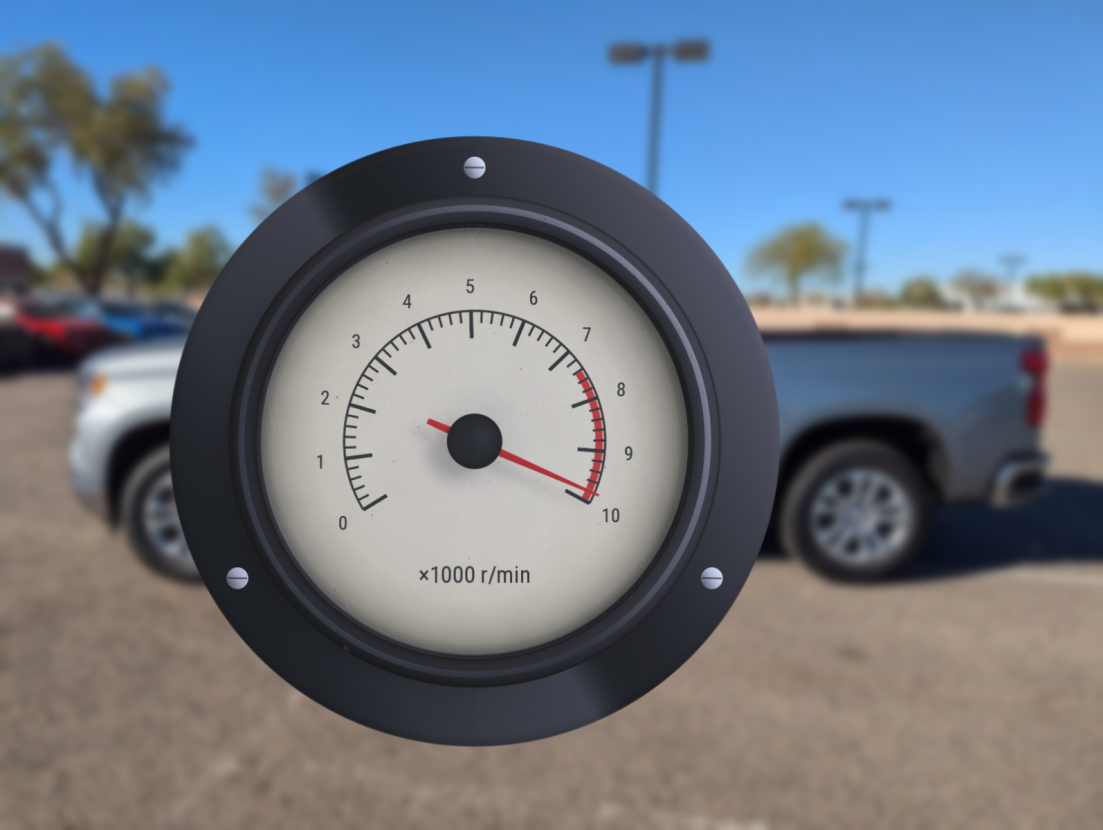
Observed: 9800 rpm
